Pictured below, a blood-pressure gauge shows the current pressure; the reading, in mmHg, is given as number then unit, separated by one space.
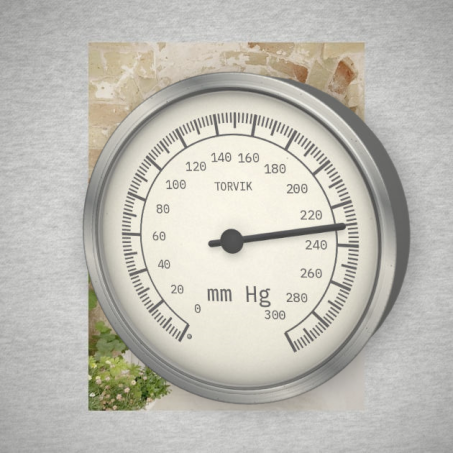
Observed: 230 mmHg
